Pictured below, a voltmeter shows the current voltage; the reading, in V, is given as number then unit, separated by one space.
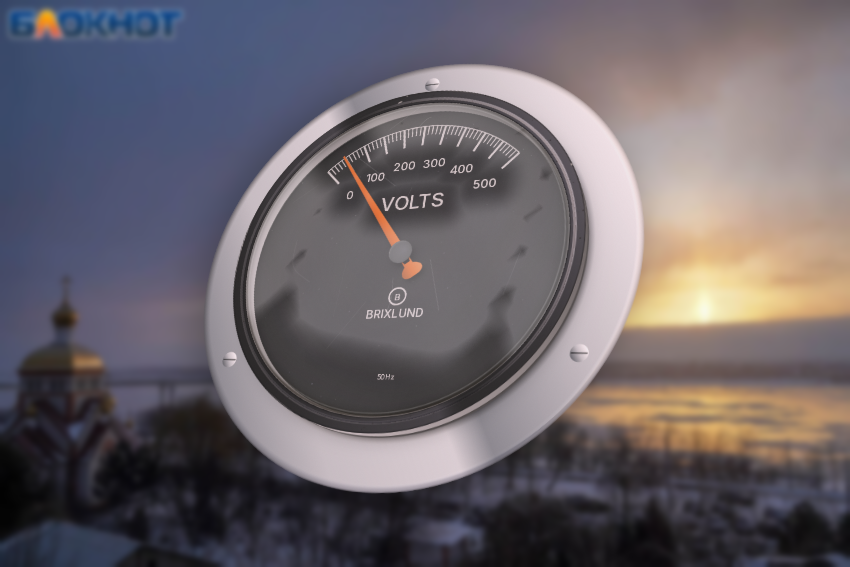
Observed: 50 V
